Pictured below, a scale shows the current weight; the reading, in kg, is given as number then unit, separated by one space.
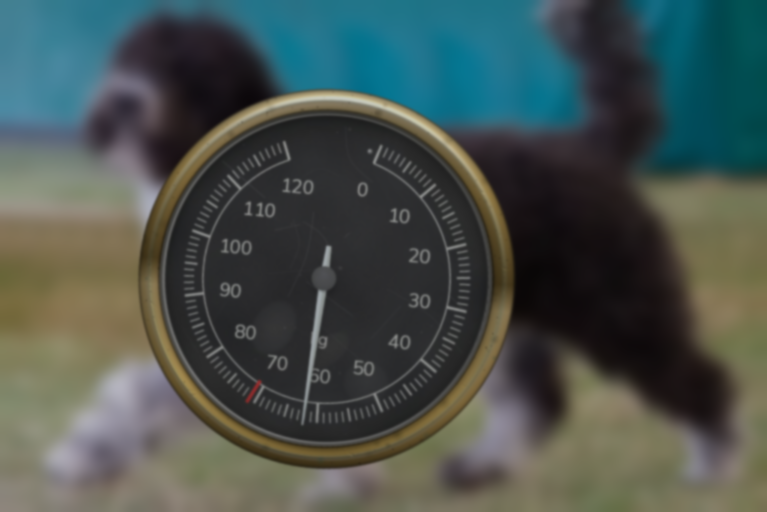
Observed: 62 kg
